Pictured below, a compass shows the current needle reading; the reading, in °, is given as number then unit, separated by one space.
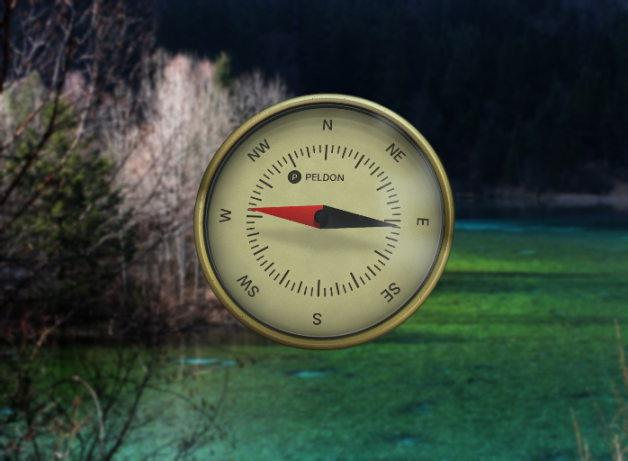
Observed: 275 °
